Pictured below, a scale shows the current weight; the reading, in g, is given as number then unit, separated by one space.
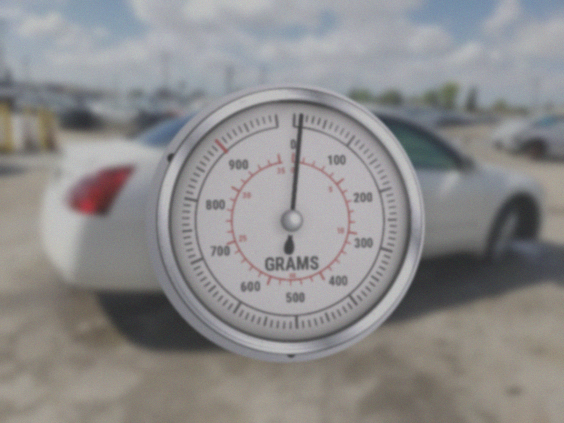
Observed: 10 g
